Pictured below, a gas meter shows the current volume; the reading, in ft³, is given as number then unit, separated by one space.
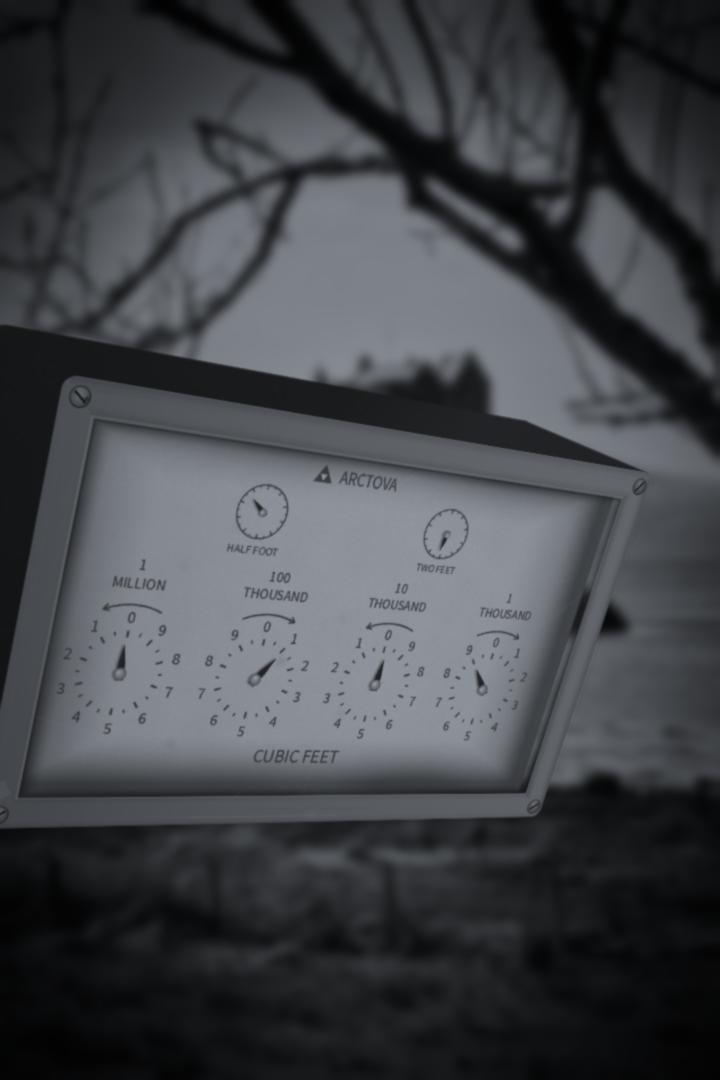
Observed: 9900 ft³
